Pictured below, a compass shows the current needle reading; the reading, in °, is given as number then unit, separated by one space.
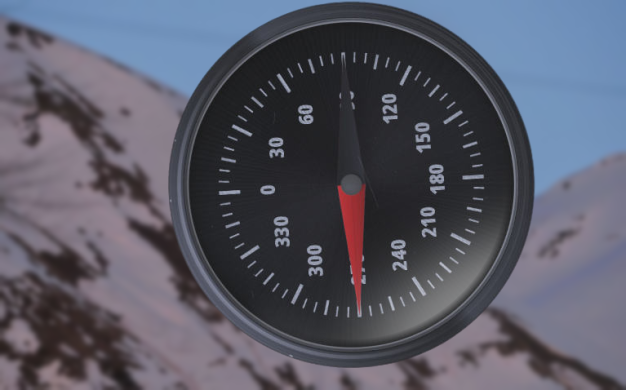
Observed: 270 °
